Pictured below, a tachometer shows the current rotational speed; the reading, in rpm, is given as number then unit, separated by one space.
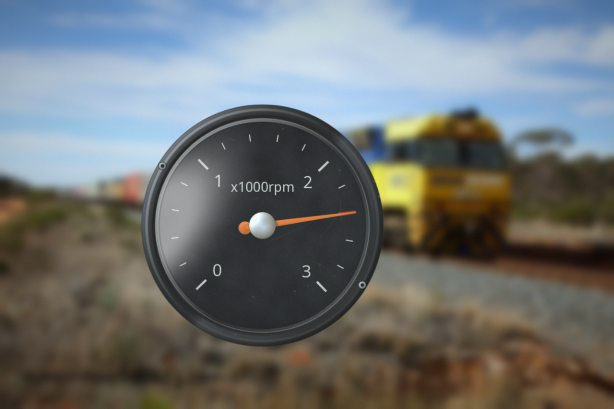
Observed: 2400 rpm
